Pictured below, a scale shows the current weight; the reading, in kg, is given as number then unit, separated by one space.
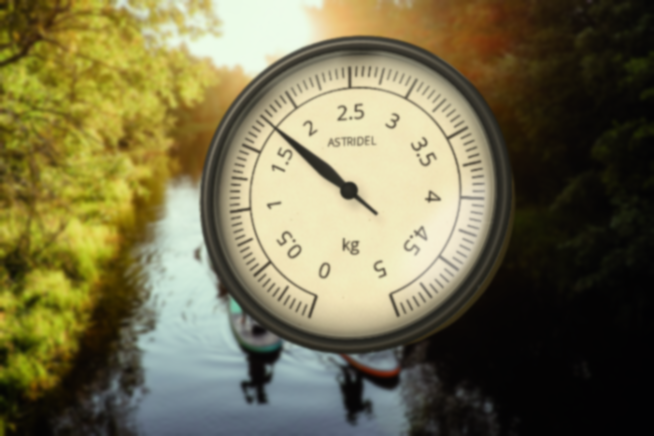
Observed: 1.75 kg
